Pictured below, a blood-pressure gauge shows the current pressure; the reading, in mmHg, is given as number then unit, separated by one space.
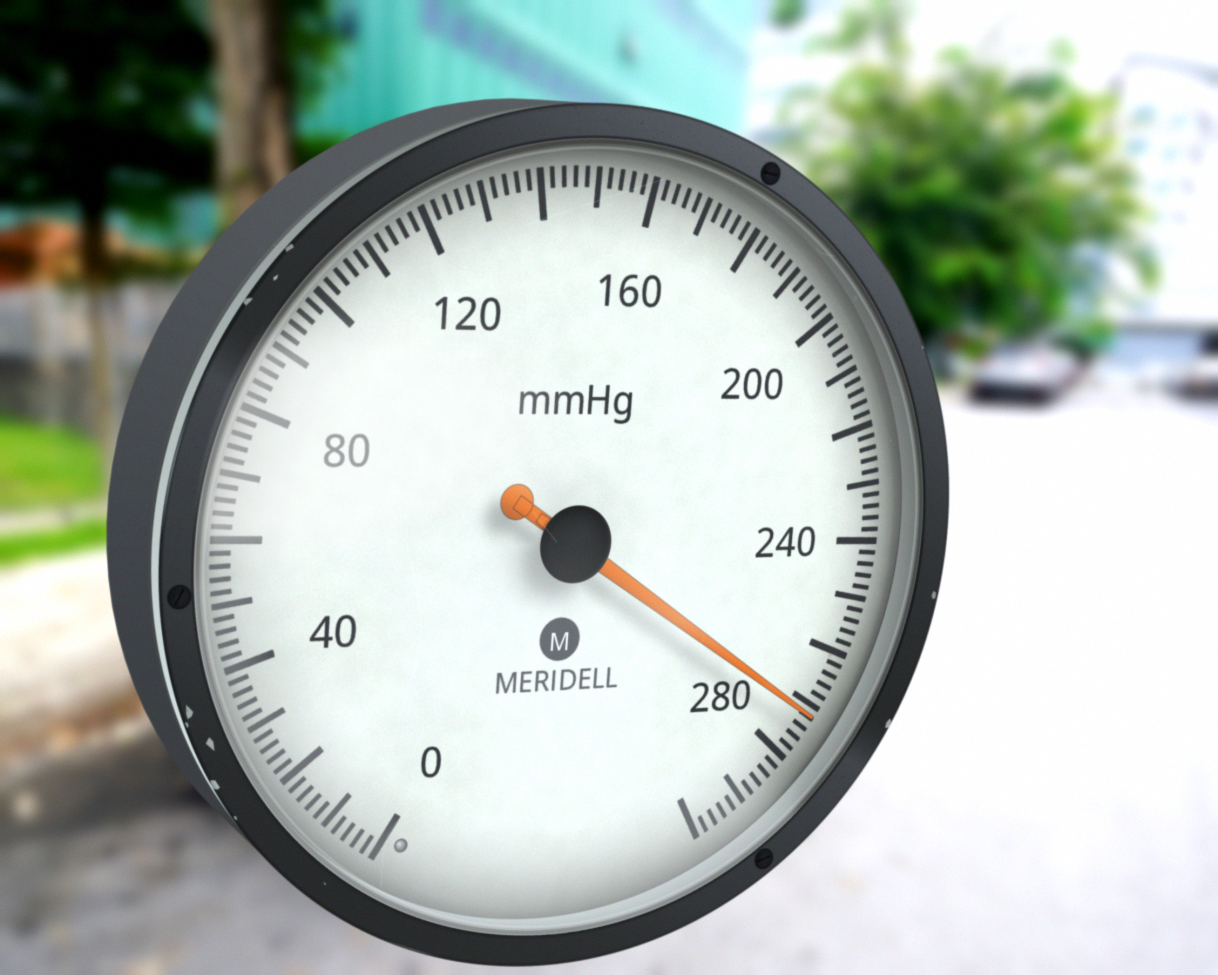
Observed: 272 mmHg
